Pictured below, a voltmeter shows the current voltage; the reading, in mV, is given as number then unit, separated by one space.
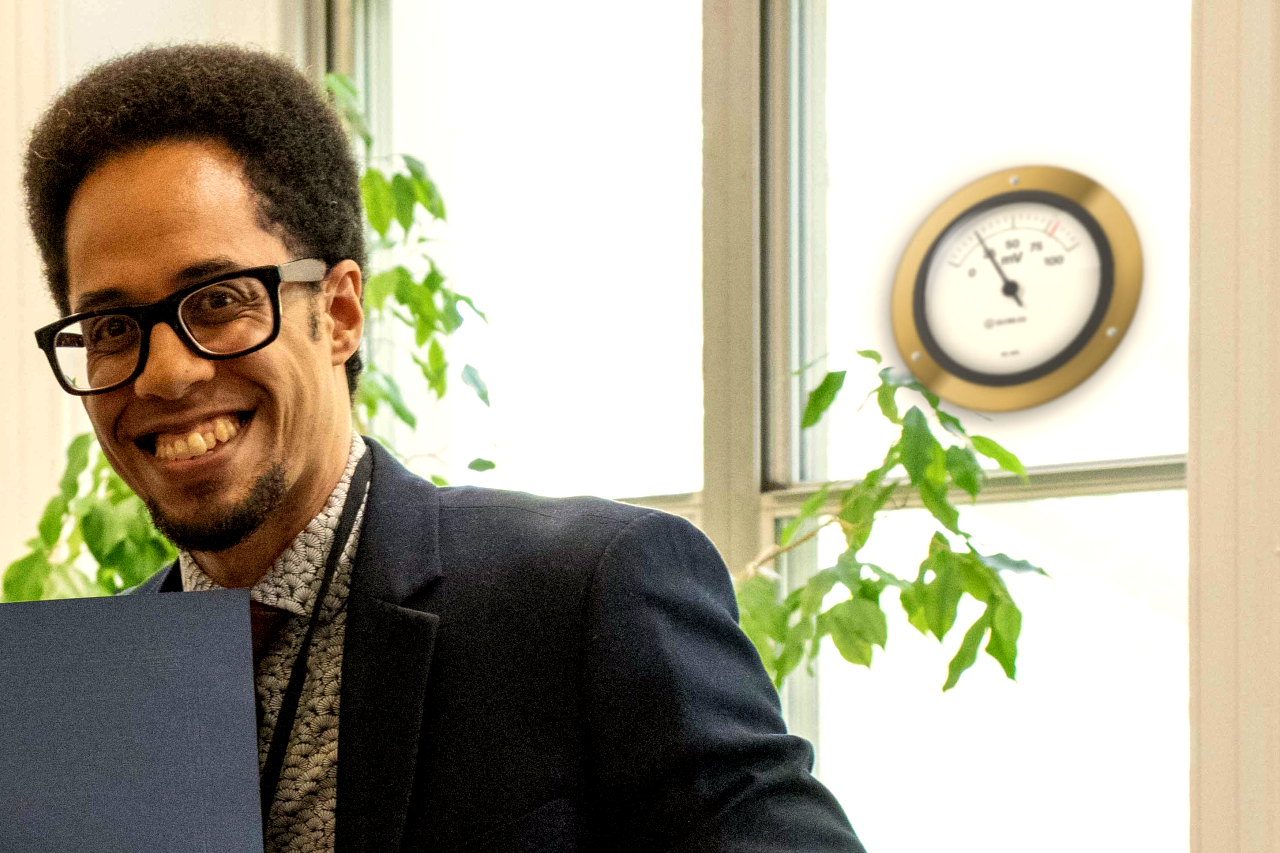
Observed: 25 mV
